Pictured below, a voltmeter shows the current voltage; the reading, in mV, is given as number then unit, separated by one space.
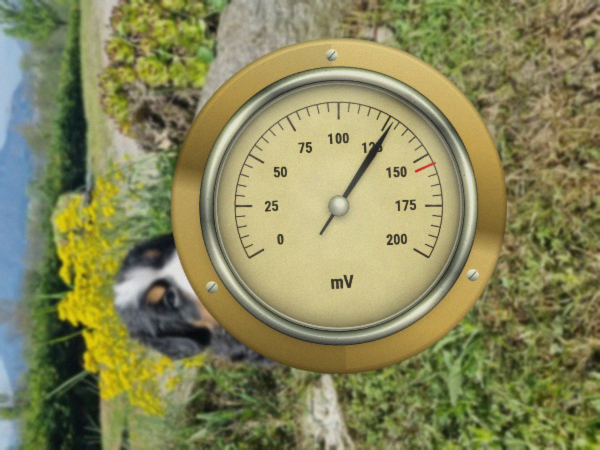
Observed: 127.5 mV
